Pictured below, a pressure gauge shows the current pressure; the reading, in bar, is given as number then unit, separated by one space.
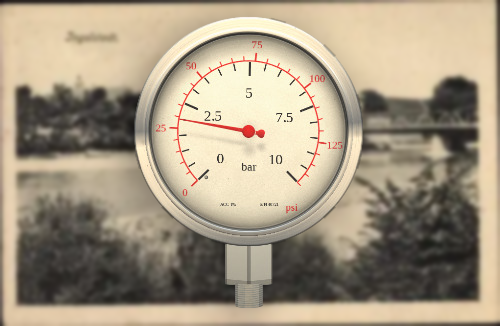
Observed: 2 bar
